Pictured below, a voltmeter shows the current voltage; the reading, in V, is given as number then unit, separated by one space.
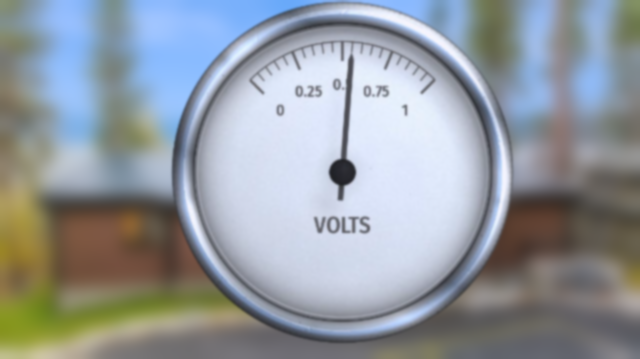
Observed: 0.55 V
